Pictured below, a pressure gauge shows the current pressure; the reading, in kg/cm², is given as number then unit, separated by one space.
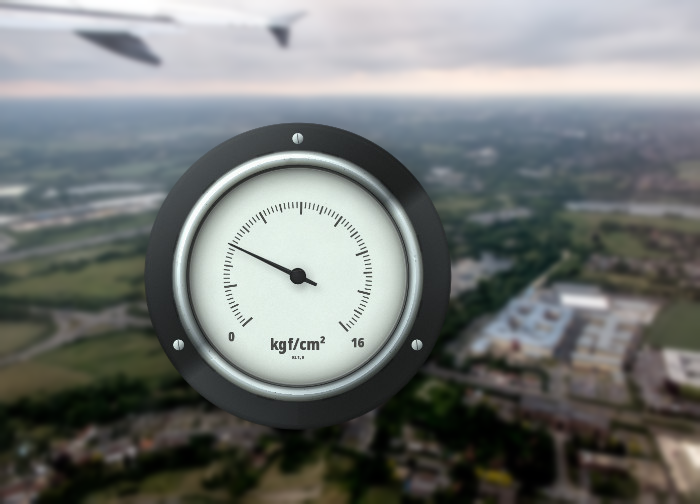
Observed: 4 kg/cm²
